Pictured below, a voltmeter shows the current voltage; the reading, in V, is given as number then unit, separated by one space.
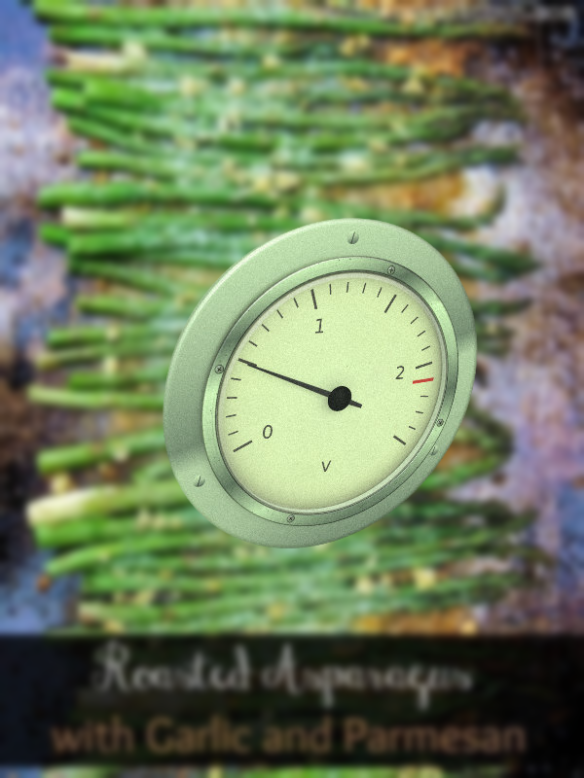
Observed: 0.5 V
